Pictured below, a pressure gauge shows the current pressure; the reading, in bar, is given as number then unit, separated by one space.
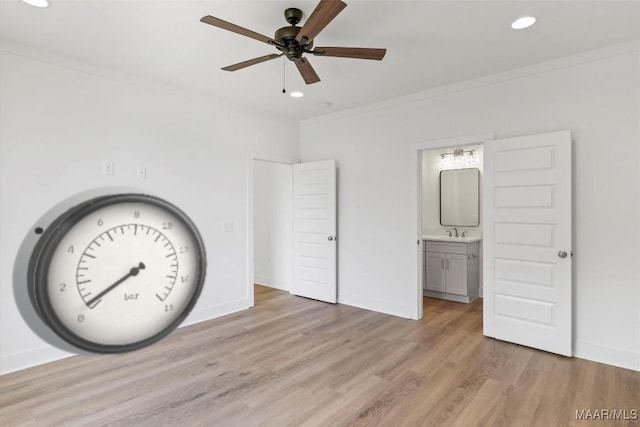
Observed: 0.5 bar
